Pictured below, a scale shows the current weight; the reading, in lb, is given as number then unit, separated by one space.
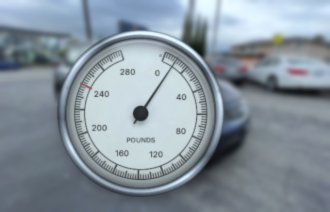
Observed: 10 lb
